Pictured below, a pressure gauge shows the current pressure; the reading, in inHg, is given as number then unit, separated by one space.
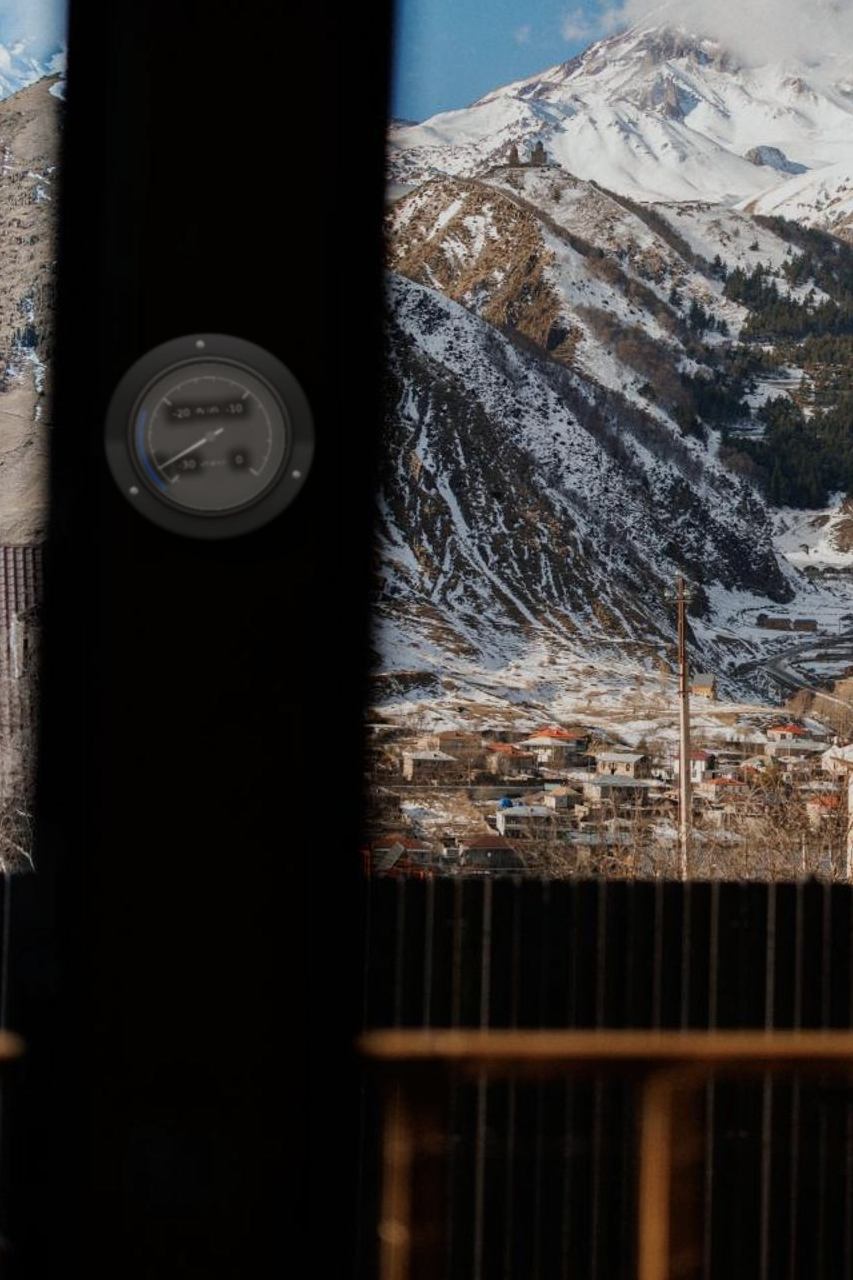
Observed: -28 inHg
